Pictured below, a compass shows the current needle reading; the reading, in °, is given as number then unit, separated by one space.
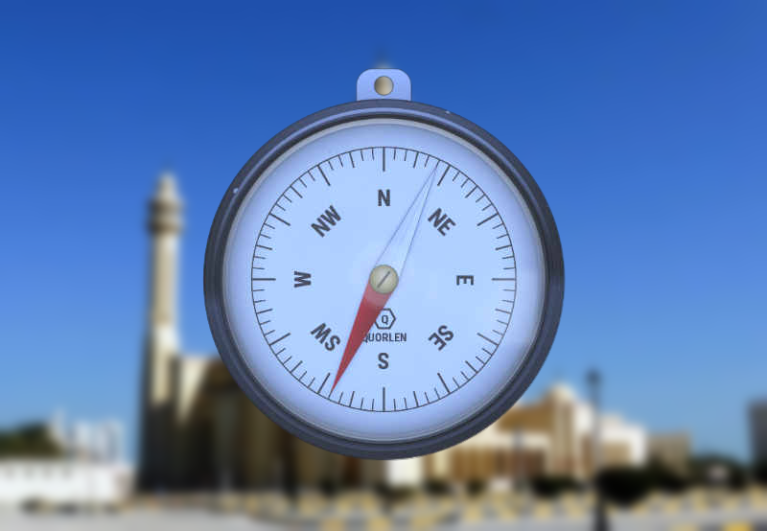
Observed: 205 °
